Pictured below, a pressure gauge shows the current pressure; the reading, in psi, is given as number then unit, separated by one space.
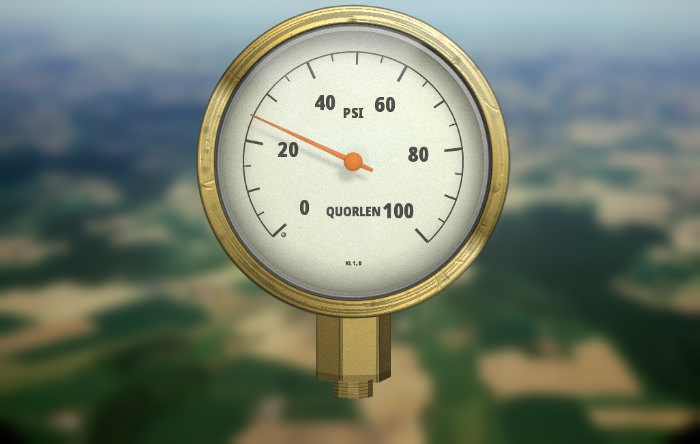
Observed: 25 psi
